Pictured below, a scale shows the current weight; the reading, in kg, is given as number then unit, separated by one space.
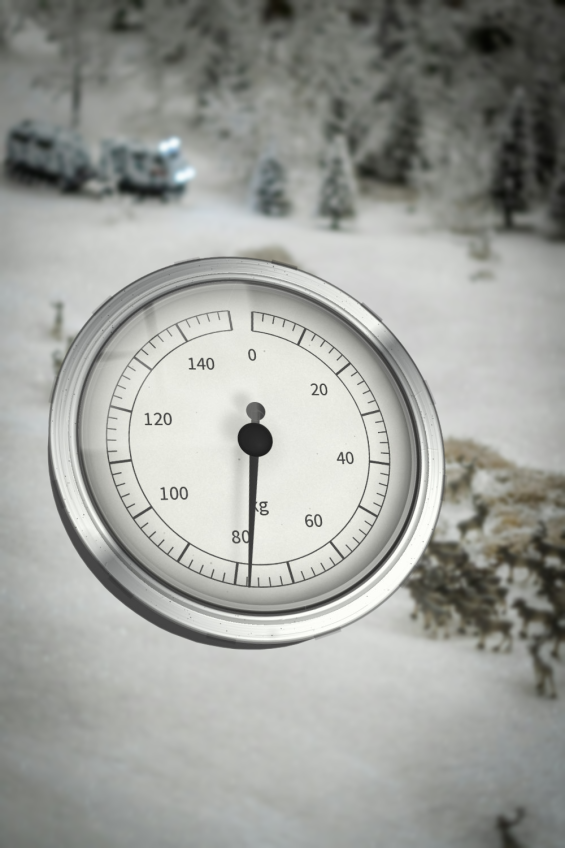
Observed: 78 kg
